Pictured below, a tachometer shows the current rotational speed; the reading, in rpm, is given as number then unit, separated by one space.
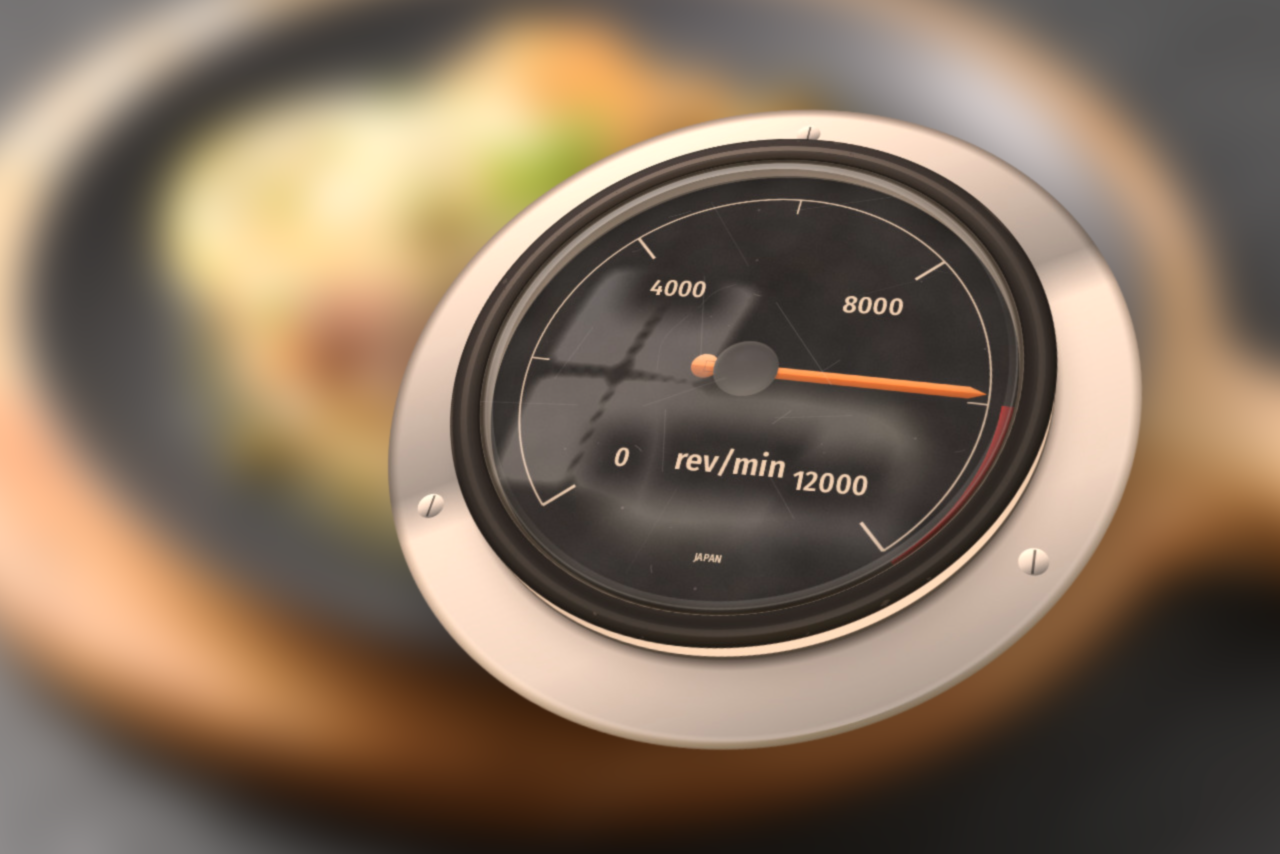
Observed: 10000 rpm
